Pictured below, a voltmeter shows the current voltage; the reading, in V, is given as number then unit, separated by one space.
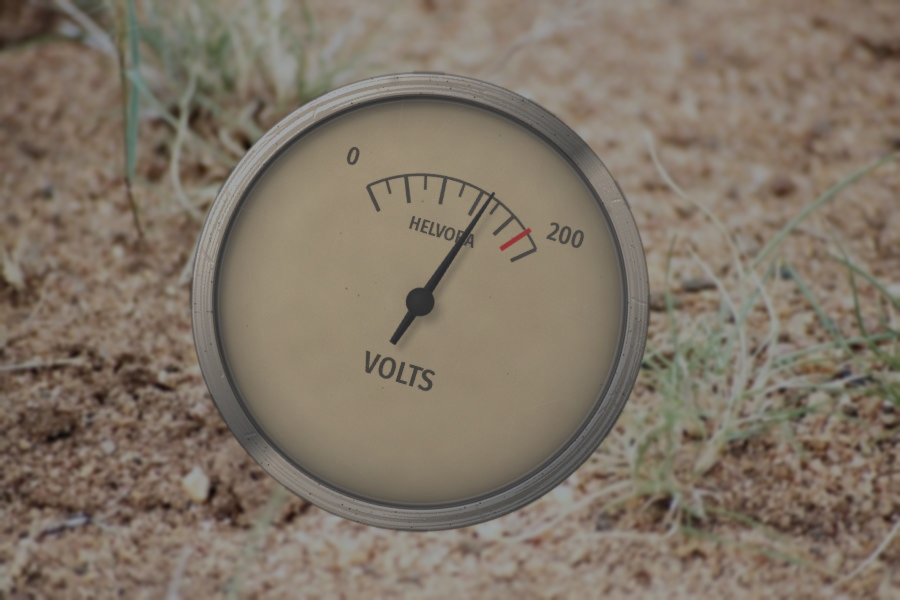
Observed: 130 V
